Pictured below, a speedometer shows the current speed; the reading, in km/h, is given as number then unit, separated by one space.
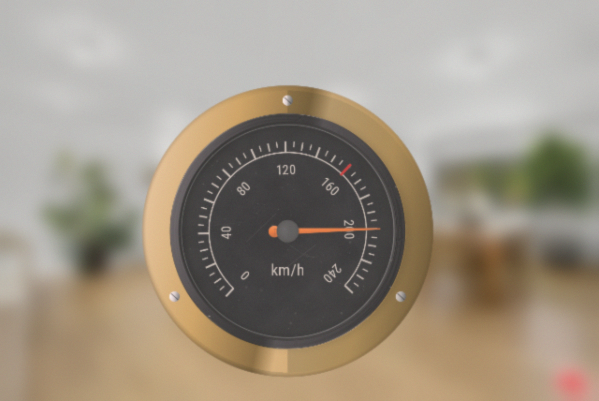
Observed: 200 km/h
